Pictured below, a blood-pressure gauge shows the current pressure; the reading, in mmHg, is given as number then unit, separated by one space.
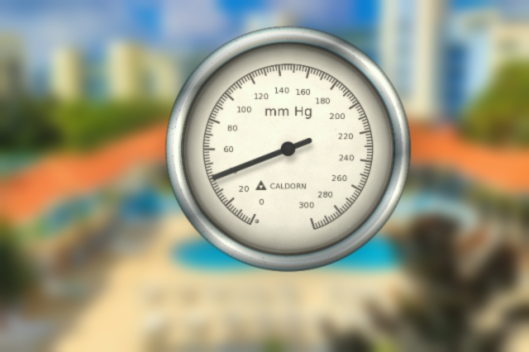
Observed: 40 mmHg
